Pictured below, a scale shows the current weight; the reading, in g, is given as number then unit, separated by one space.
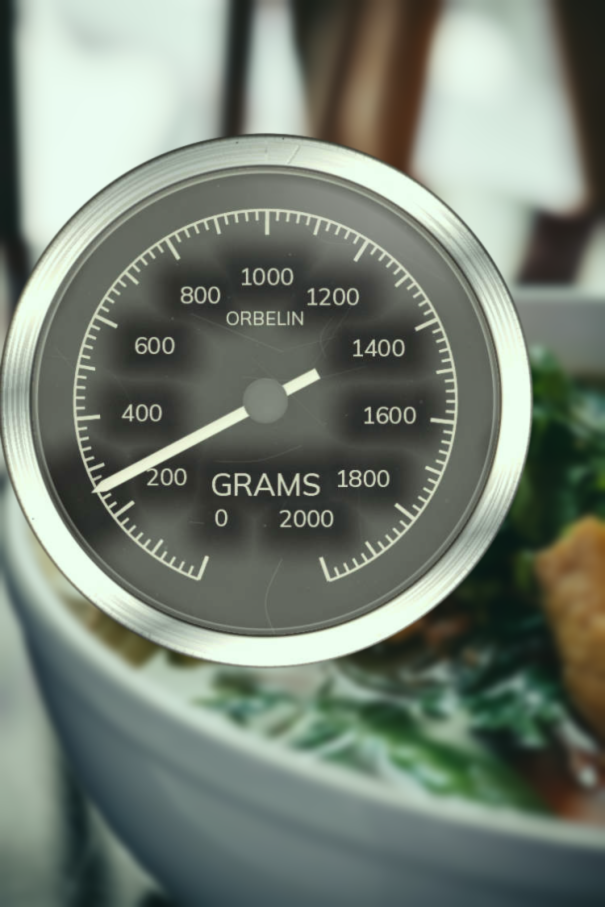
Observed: 260 g
